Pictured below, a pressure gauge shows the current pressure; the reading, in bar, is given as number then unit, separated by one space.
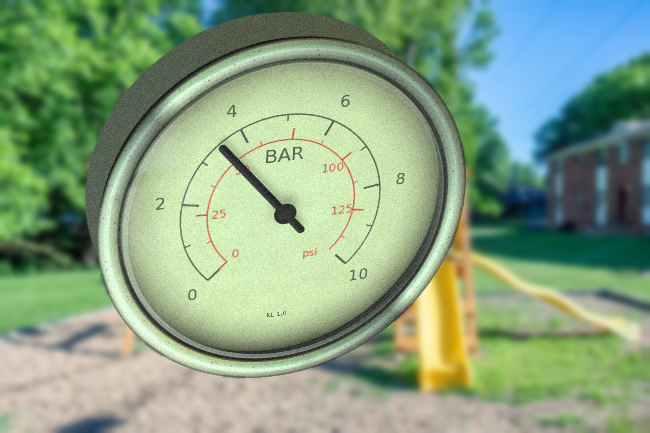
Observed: 3.5 bar
